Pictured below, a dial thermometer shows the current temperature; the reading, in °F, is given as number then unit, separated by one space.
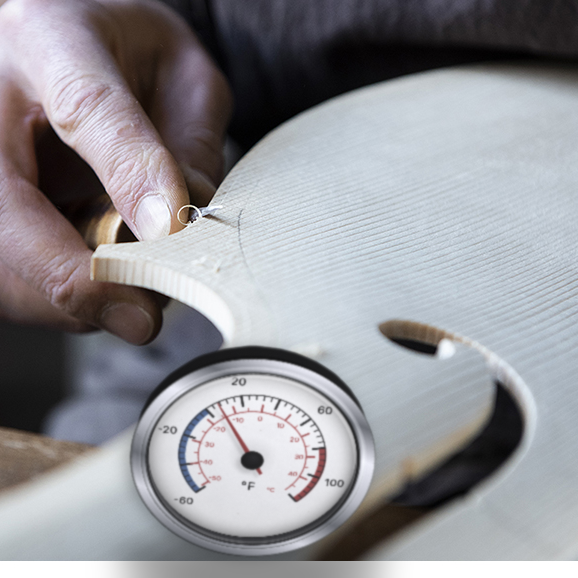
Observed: 8 °F
